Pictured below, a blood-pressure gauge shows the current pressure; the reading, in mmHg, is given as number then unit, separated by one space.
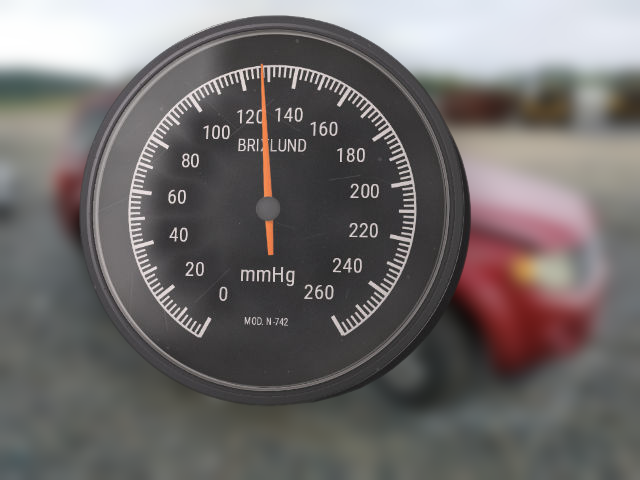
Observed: 128 mmHg
